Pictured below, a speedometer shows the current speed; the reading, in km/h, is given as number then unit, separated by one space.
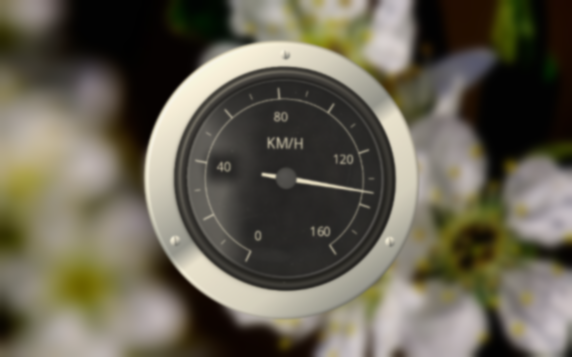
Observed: 135 km/h
